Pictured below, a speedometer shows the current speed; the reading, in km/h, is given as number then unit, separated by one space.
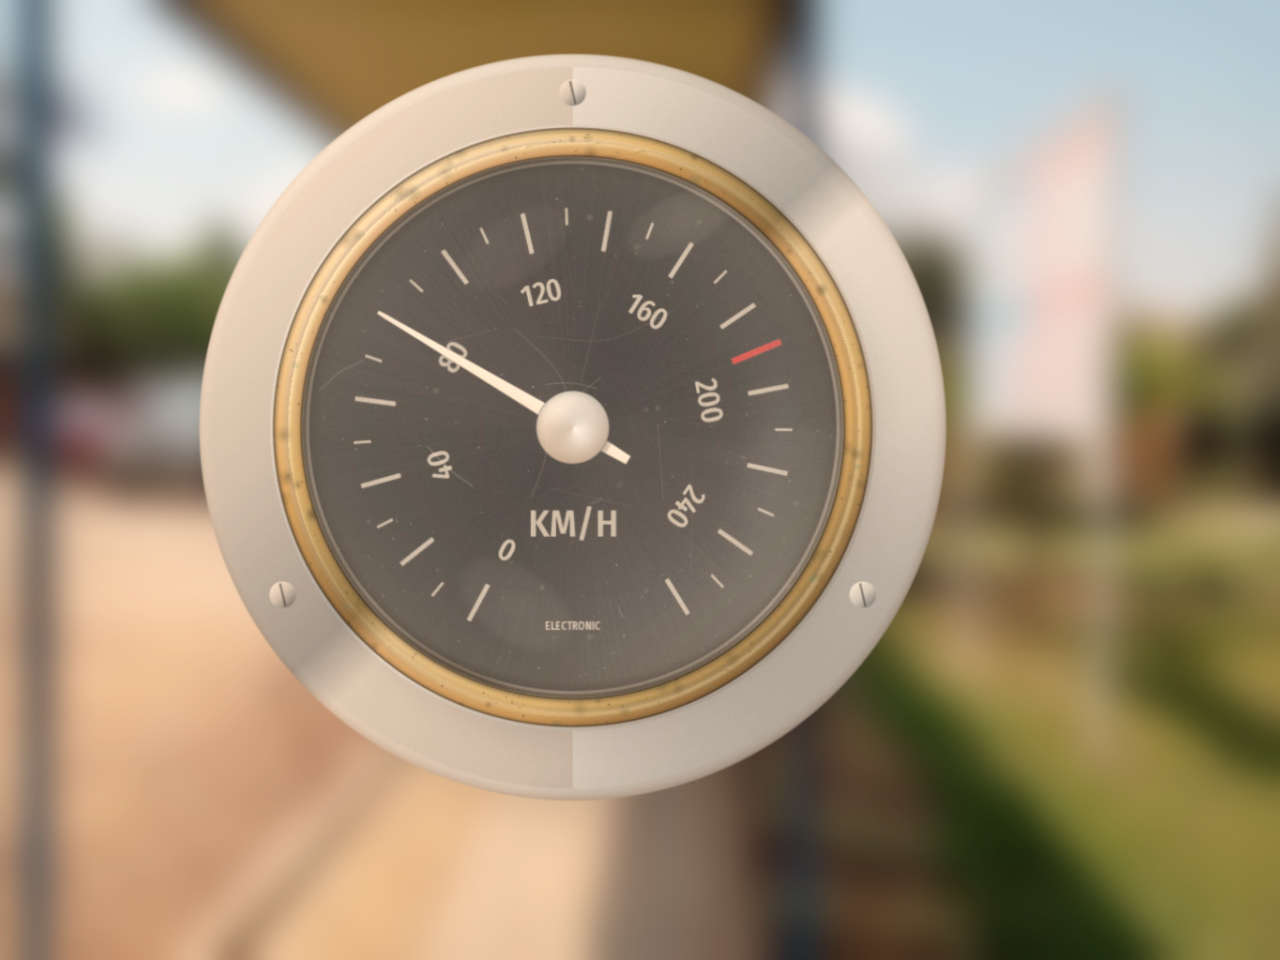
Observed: 80 km/h
